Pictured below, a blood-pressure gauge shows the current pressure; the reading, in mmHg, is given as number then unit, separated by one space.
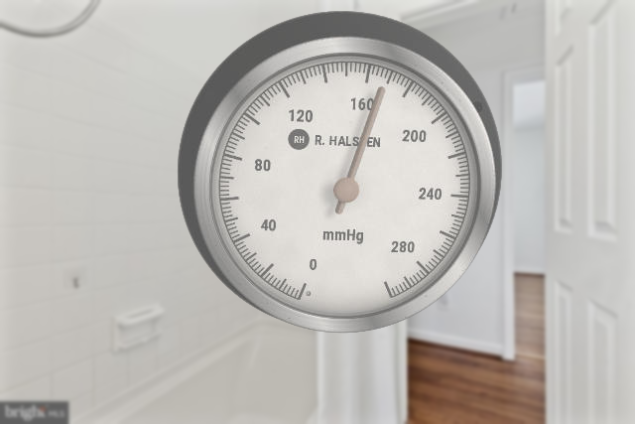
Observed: 168 mmHg
